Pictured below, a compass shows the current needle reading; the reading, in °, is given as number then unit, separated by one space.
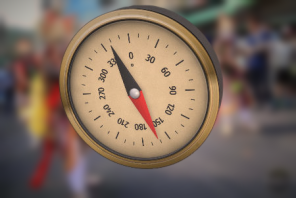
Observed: 160 °
